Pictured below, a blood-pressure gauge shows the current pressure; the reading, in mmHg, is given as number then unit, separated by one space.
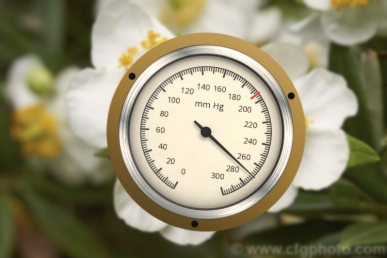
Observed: 270 mmHg
